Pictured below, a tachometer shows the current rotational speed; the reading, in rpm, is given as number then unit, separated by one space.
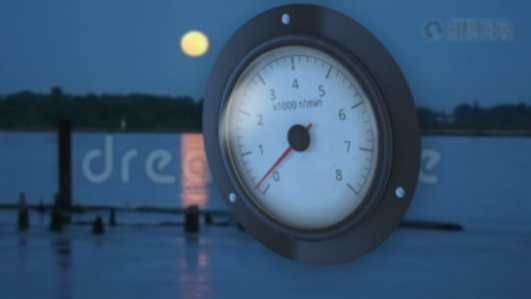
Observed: 200 rpm
